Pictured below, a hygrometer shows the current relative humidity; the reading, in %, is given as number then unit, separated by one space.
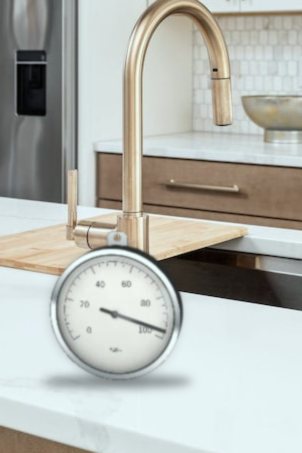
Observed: 96 %
